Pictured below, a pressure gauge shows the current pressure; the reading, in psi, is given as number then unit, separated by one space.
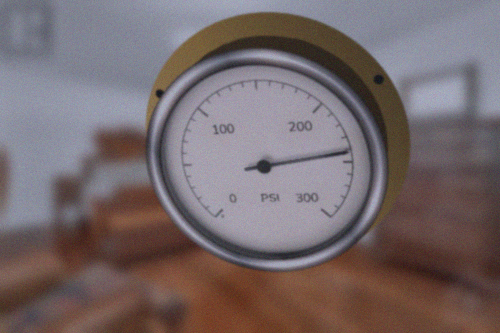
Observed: 240 psi
